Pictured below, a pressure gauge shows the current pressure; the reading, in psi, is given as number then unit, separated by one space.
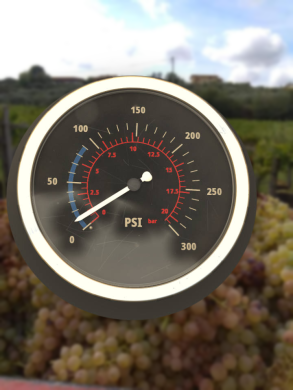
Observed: 10 psi
